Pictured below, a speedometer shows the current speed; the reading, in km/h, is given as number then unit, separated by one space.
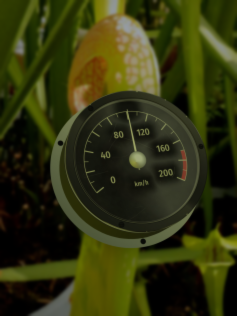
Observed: 100 km/h
